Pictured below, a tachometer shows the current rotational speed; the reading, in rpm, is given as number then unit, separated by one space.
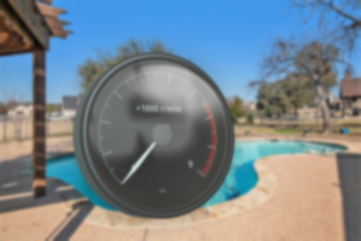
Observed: 0 rpm
